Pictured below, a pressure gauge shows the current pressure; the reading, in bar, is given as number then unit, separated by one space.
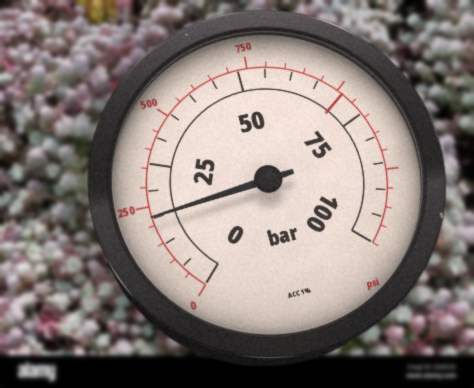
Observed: 15 bar
